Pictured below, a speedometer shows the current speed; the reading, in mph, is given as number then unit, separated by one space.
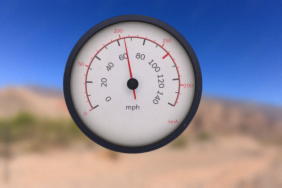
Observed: 65 mph
